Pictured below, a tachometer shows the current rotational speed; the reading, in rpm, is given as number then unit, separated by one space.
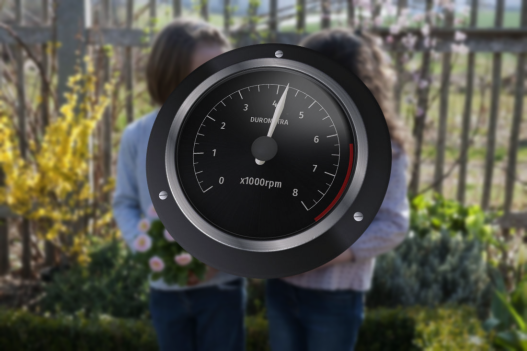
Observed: 4250 rpm
